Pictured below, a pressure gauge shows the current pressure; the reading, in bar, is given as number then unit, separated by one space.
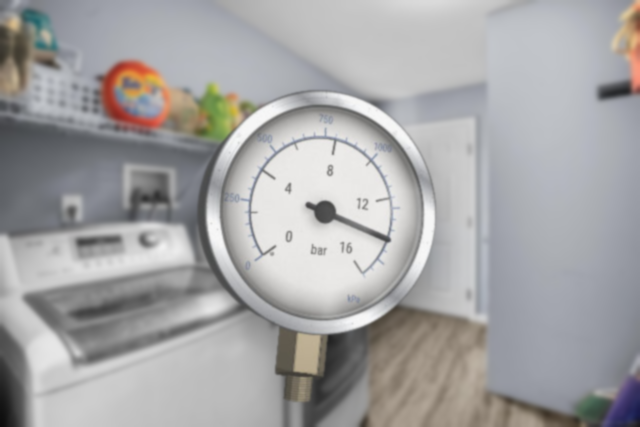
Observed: 14 bar
